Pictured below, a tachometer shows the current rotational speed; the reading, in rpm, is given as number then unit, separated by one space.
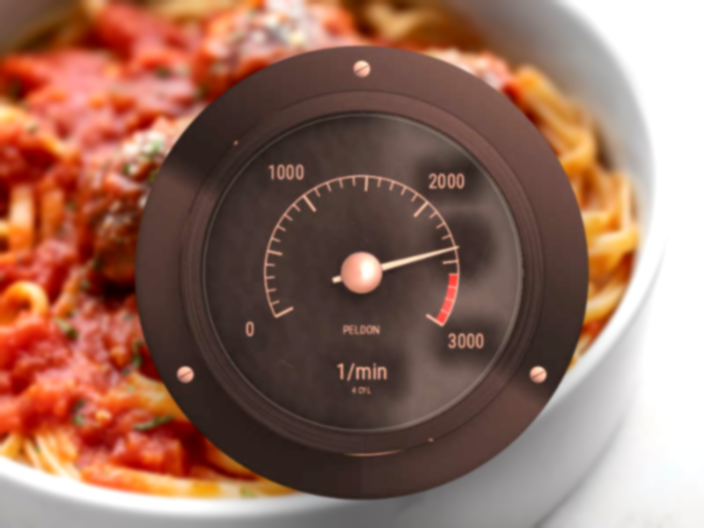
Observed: 2400 rpm
